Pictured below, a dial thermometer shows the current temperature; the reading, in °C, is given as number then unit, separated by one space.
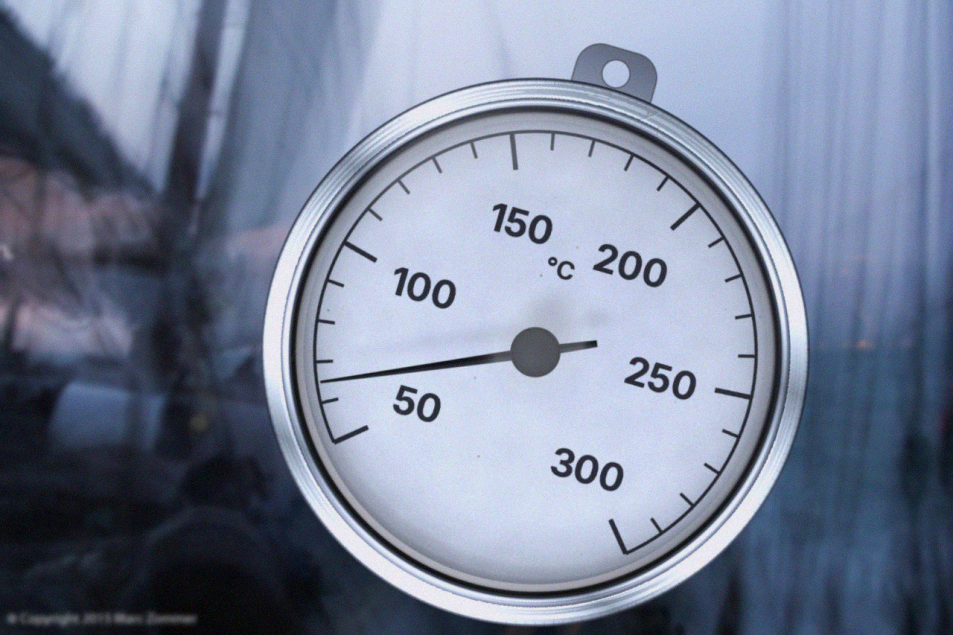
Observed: 65 °C
